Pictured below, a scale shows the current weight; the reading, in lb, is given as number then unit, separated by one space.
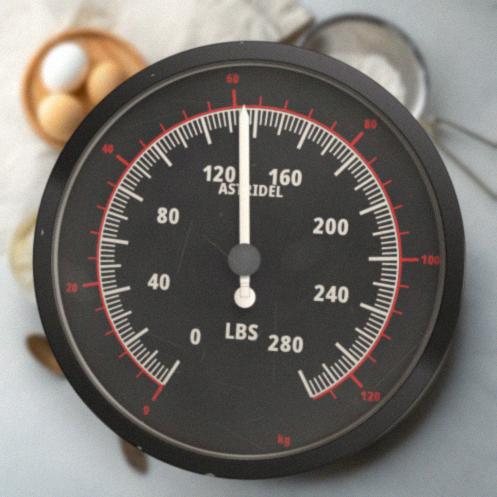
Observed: 136 lb
